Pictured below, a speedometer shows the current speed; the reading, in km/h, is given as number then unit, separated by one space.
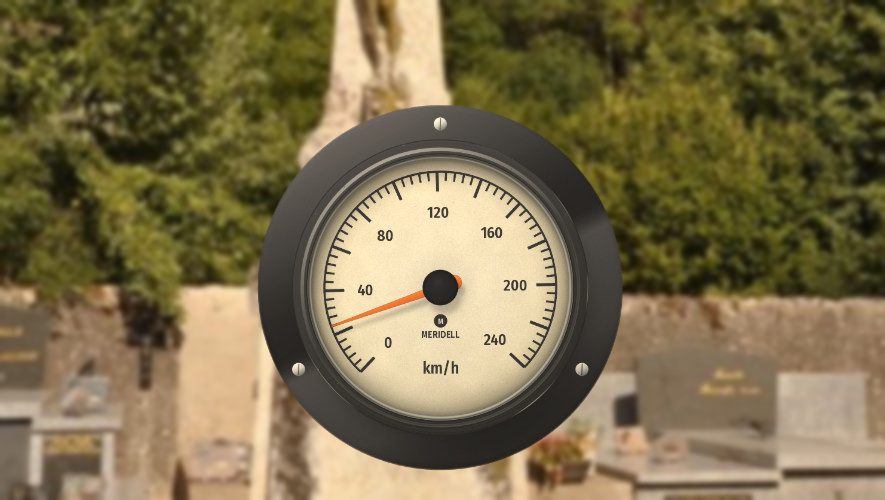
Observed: 24 km/h
